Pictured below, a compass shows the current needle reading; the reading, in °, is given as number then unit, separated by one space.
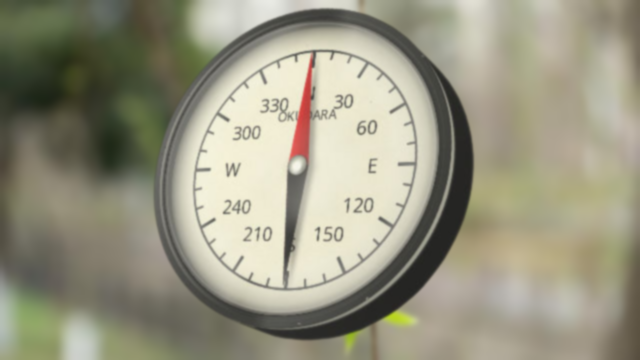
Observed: 0 °
